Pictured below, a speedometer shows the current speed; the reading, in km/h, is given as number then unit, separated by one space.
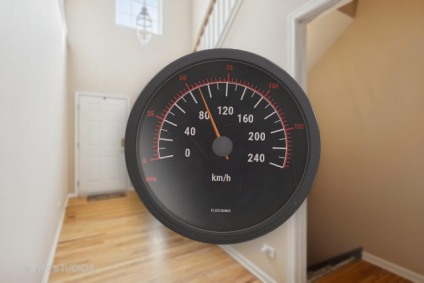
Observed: 90 km/h
